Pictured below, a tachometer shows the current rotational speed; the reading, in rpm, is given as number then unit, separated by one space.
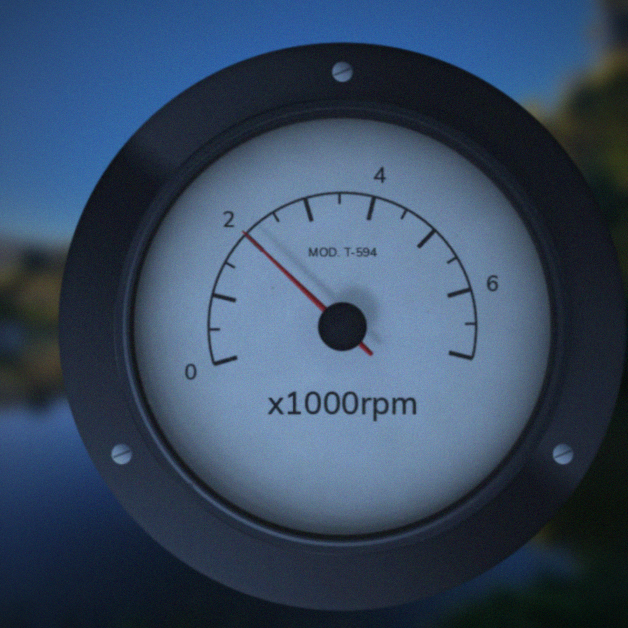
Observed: 2000 rpm
